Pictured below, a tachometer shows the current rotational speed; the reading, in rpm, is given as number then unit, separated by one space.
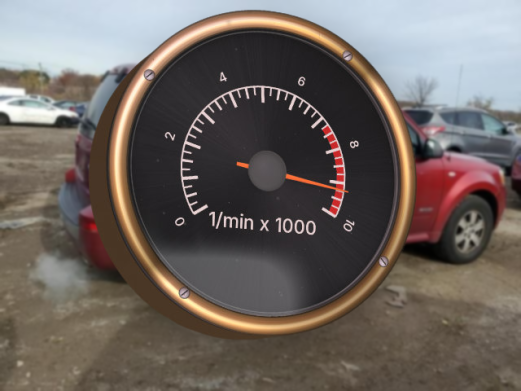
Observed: 9250 rpm
